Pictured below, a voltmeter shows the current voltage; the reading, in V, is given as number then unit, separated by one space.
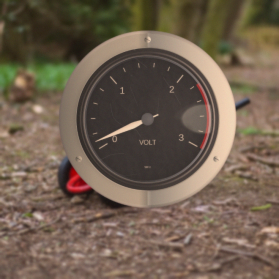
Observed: 0.1 V
